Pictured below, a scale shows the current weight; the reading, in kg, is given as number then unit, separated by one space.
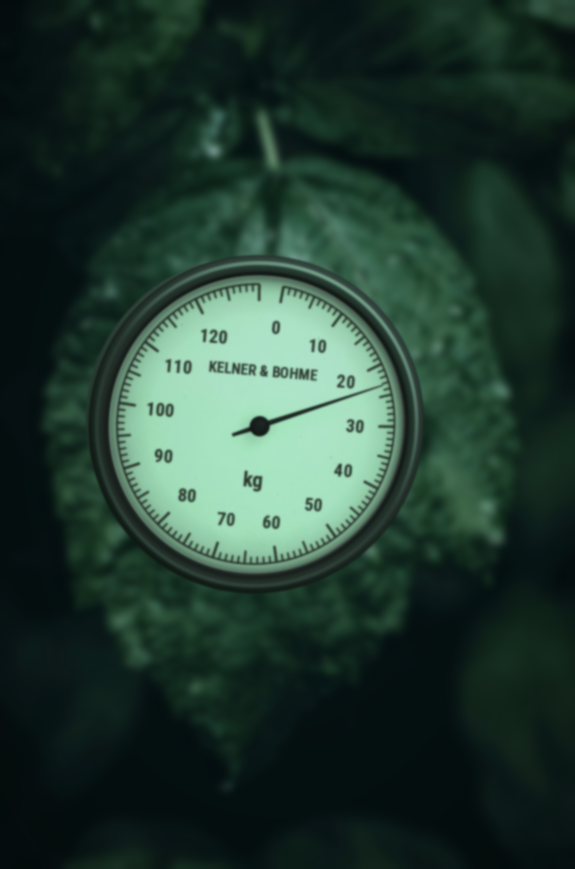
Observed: 23 kg
